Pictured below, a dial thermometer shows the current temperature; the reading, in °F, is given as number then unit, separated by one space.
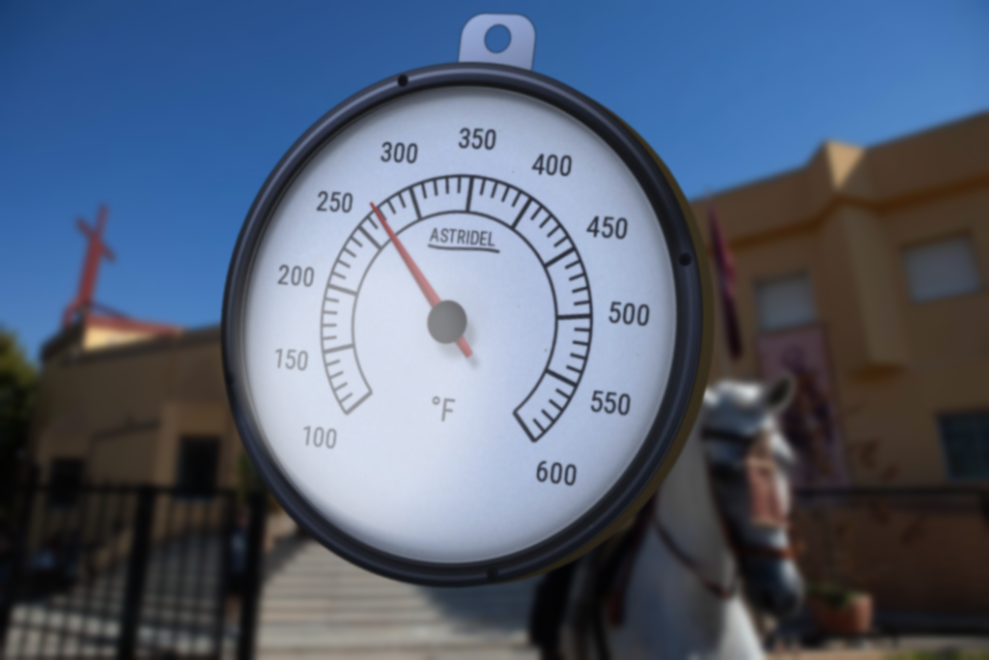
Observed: 270 °F
